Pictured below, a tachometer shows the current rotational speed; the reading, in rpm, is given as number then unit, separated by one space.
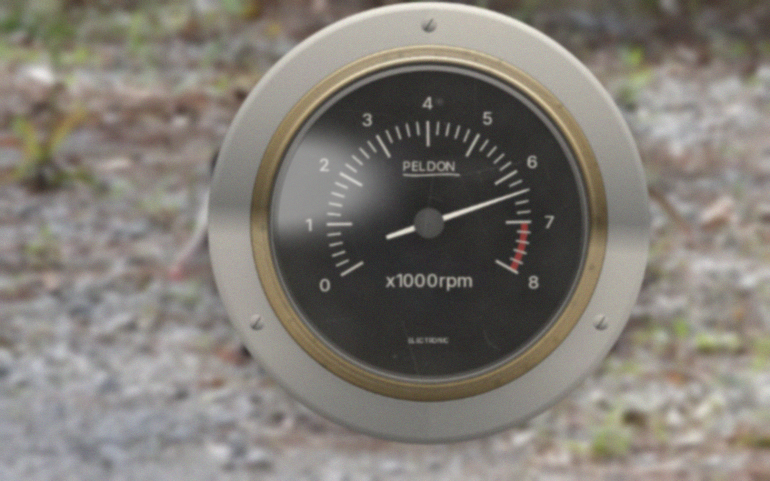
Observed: 6400 rpm
